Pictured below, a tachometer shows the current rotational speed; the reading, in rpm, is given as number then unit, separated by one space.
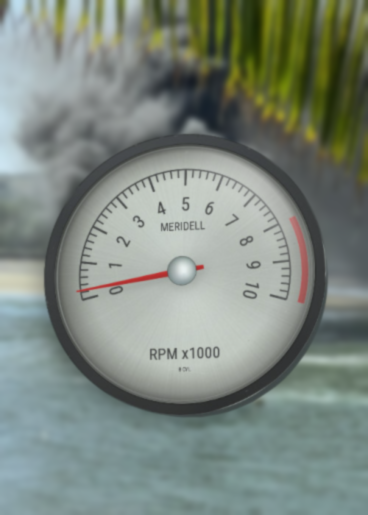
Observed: 200 rpm
